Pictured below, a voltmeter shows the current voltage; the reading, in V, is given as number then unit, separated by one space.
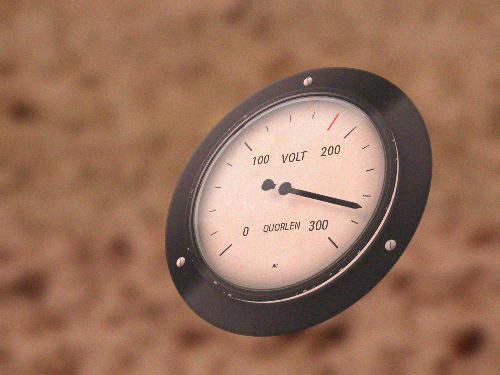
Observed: 270 V
